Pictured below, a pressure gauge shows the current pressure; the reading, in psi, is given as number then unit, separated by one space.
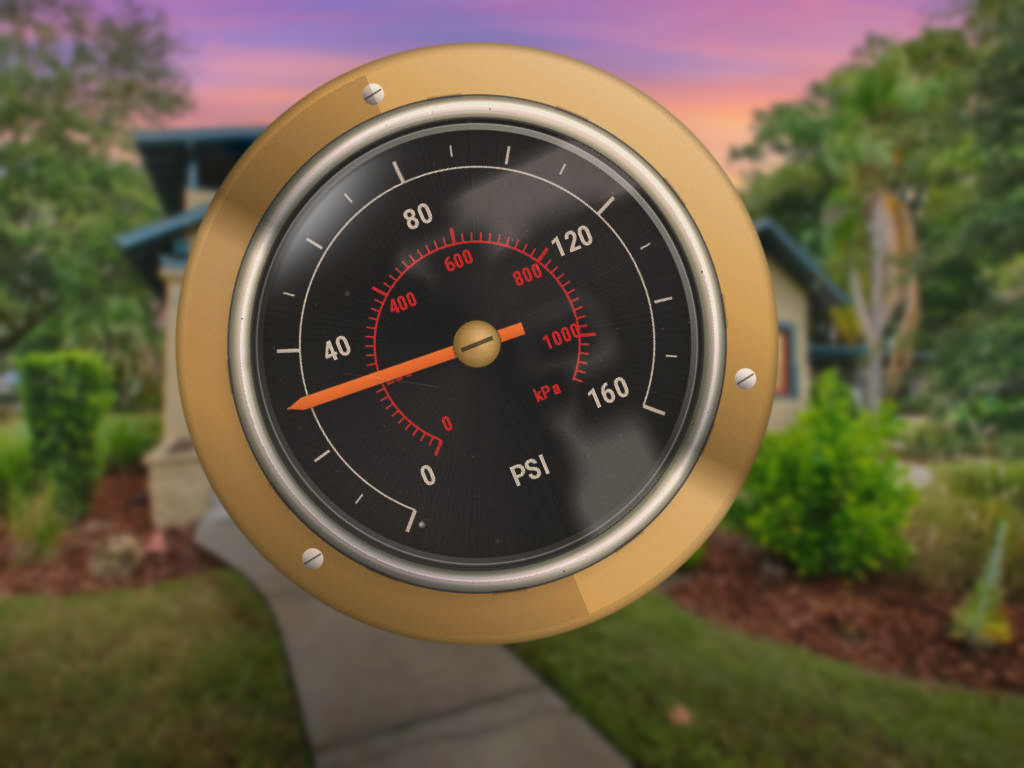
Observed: 30 psi
